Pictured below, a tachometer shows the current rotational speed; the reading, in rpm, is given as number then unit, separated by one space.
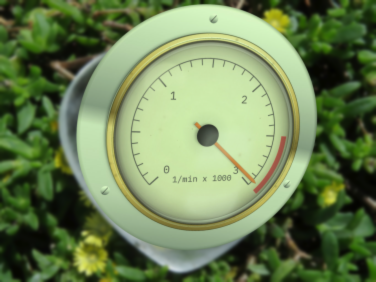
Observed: 2950 rpm
